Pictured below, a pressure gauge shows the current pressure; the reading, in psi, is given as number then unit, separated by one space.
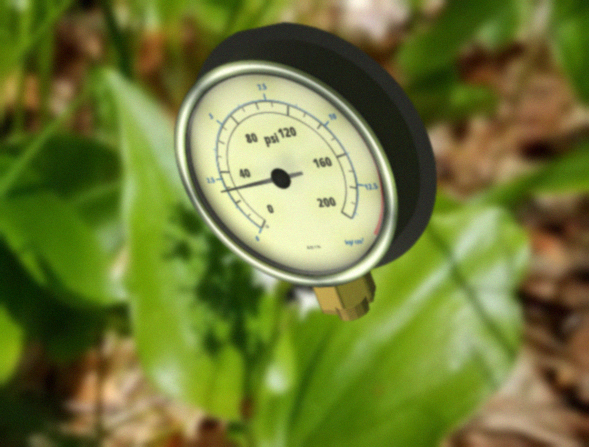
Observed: 30 psi
